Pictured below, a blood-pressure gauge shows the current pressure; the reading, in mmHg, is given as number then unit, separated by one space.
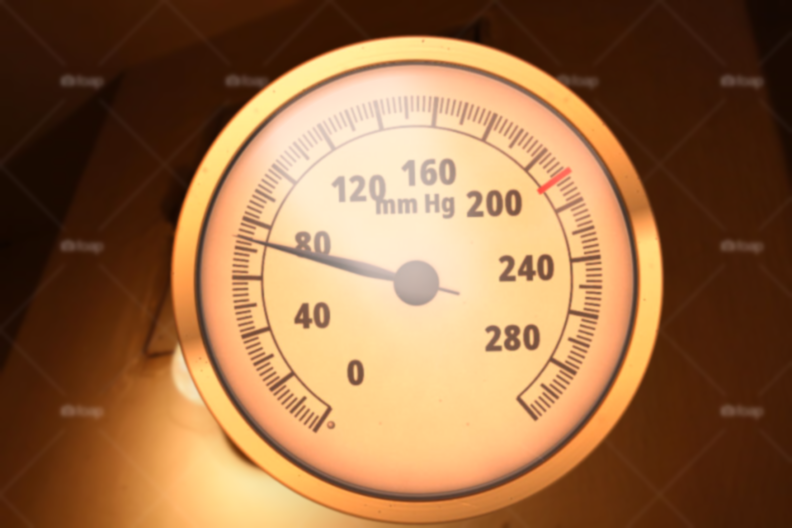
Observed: 74 mmHg
